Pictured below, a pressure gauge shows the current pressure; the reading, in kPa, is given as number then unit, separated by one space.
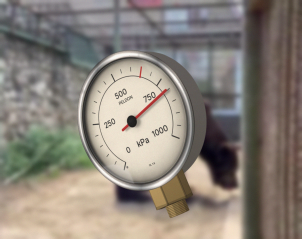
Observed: 800 kPa
